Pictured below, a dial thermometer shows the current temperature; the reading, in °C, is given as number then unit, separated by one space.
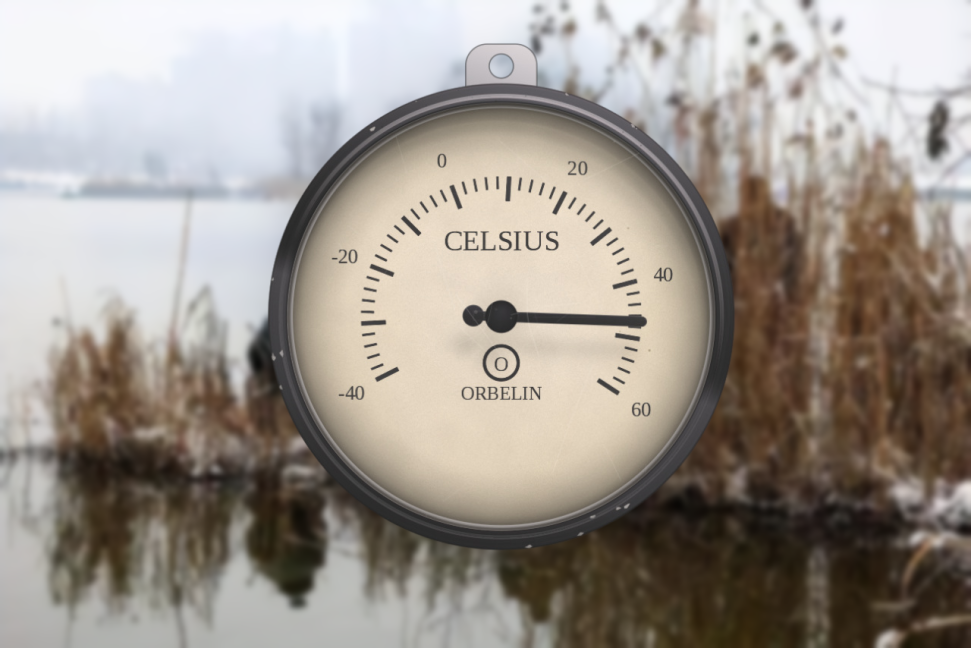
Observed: 47 °C
